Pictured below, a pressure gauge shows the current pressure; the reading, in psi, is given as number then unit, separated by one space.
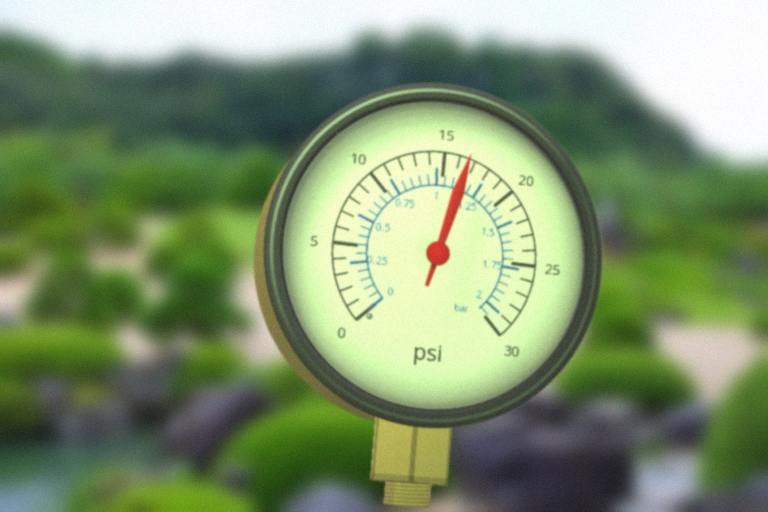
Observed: 16.5 psi
